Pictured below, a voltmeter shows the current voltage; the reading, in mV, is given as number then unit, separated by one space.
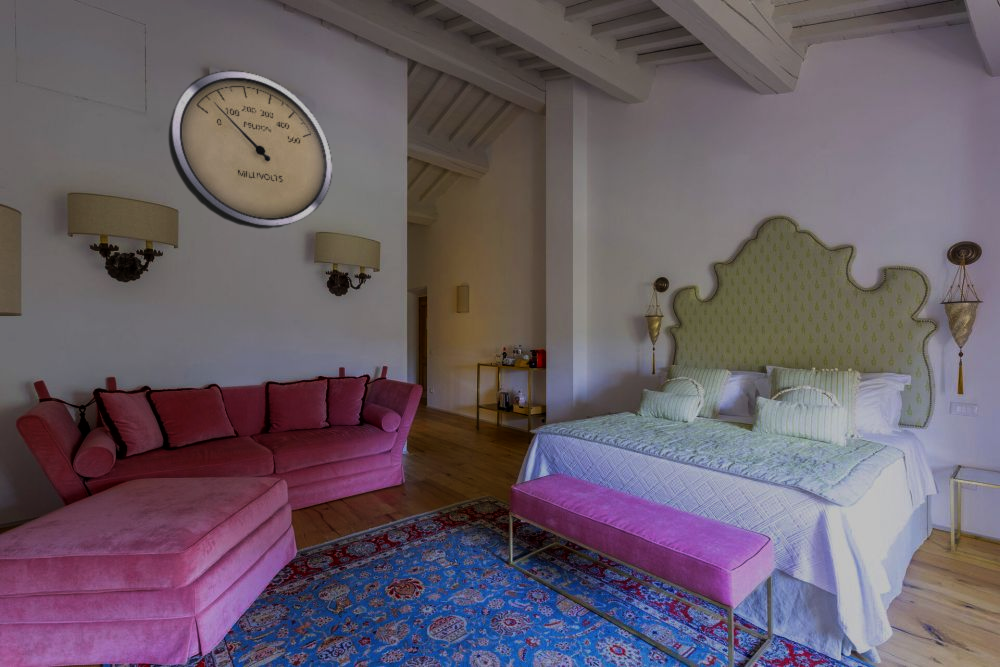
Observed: 50 mV
